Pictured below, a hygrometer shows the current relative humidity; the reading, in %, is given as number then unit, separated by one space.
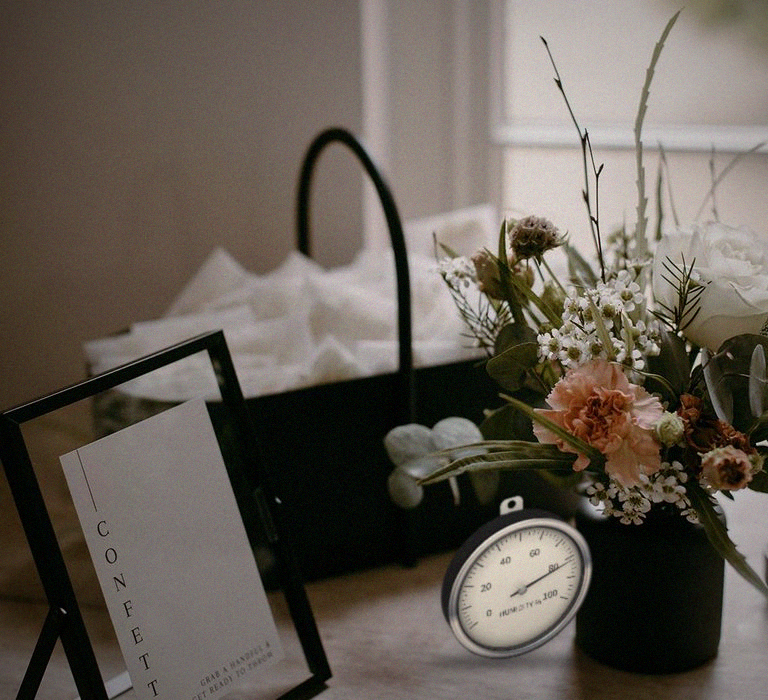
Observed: 80 %
